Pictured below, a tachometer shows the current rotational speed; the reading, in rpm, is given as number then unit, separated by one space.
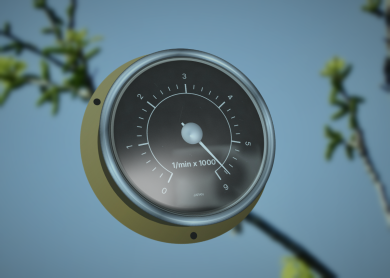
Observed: 5800 rpm
